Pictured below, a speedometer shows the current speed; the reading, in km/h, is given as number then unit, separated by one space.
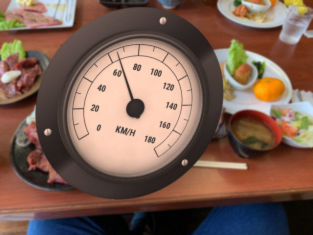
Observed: 65 km/h
